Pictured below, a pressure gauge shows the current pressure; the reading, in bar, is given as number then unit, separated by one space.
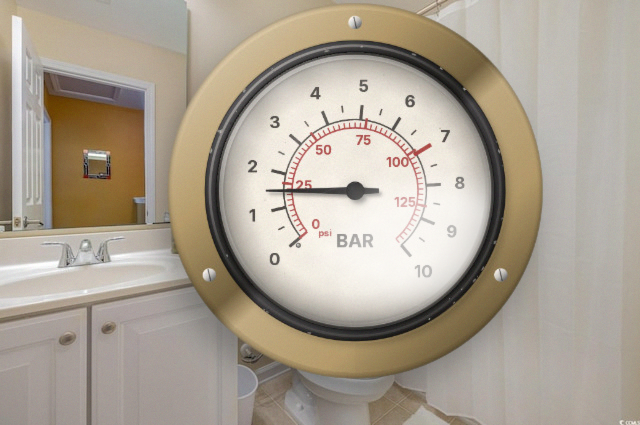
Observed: 1.5 bar
